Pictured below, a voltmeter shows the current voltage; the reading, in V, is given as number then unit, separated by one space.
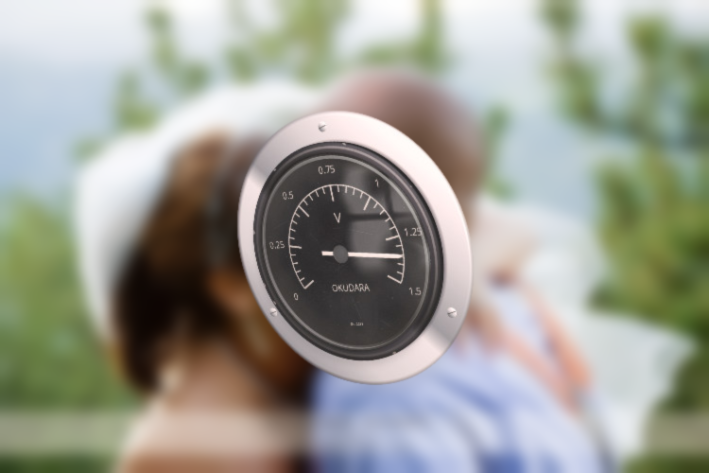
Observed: 1.35 V
